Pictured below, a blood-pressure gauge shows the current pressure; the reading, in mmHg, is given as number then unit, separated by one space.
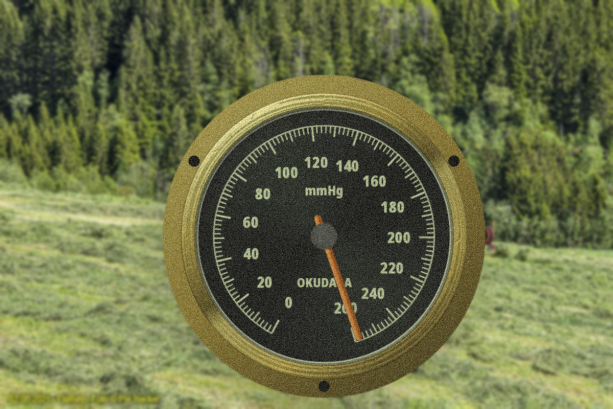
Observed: 258 mmHg
